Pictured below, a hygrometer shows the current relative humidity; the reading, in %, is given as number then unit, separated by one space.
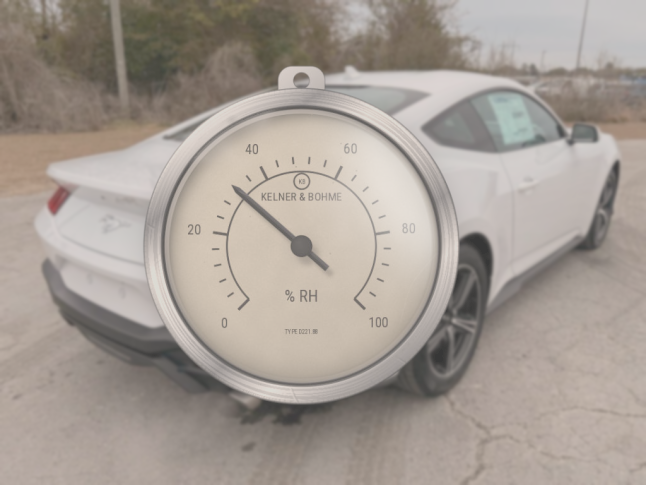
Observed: 32 %
